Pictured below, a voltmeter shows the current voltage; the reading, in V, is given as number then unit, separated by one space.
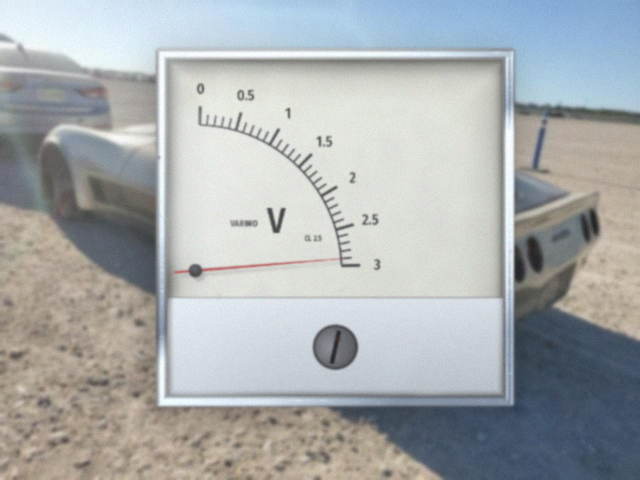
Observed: 2.9 V
